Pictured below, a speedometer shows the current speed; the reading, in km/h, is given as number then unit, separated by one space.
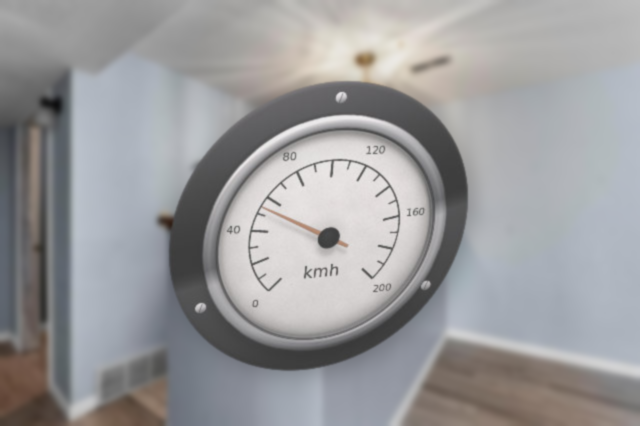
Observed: 55 km/h
